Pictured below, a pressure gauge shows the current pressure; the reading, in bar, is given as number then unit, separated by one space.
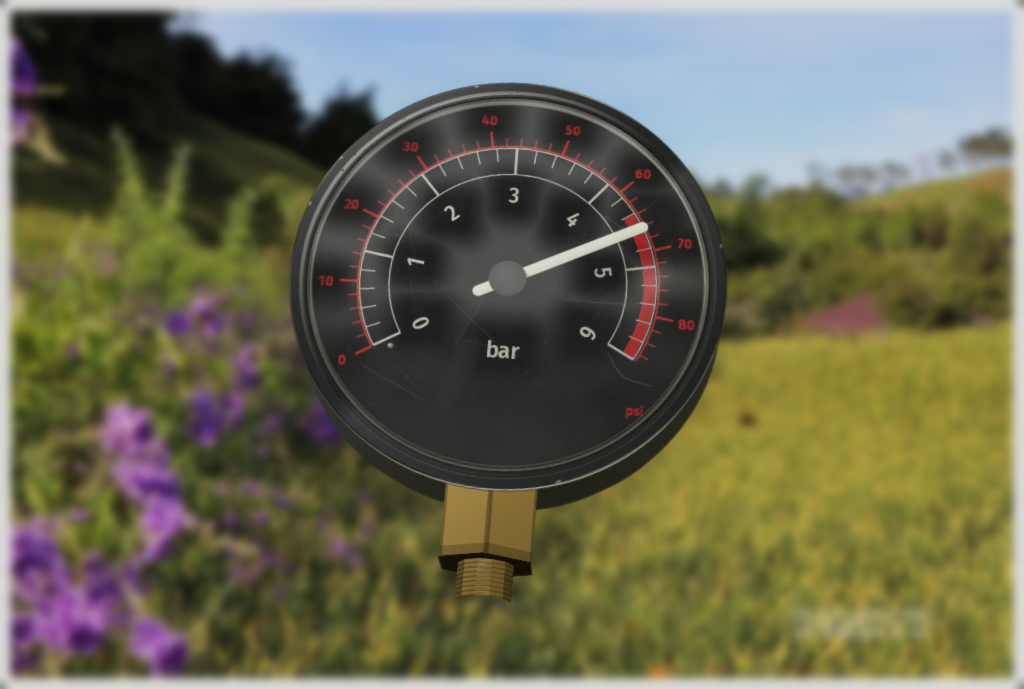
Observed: 4.6 bar
